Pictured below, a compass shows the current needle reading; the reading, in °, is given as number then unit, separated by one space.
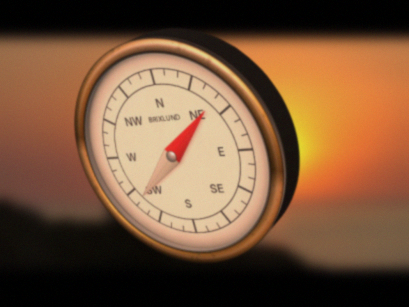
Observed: 50 °
